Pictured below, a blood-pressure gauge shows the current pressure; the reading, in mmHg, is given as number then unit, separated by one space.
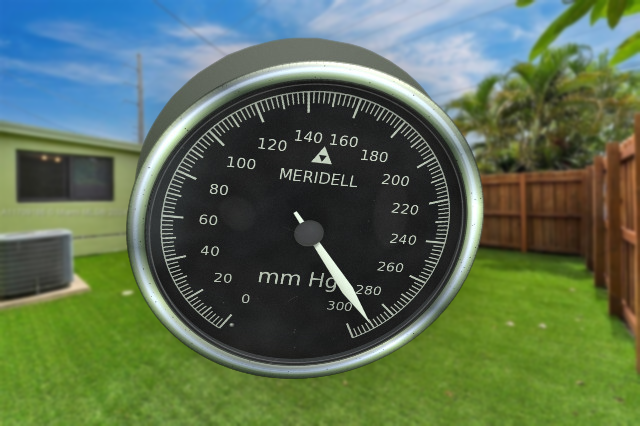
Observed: 290 mmHg
